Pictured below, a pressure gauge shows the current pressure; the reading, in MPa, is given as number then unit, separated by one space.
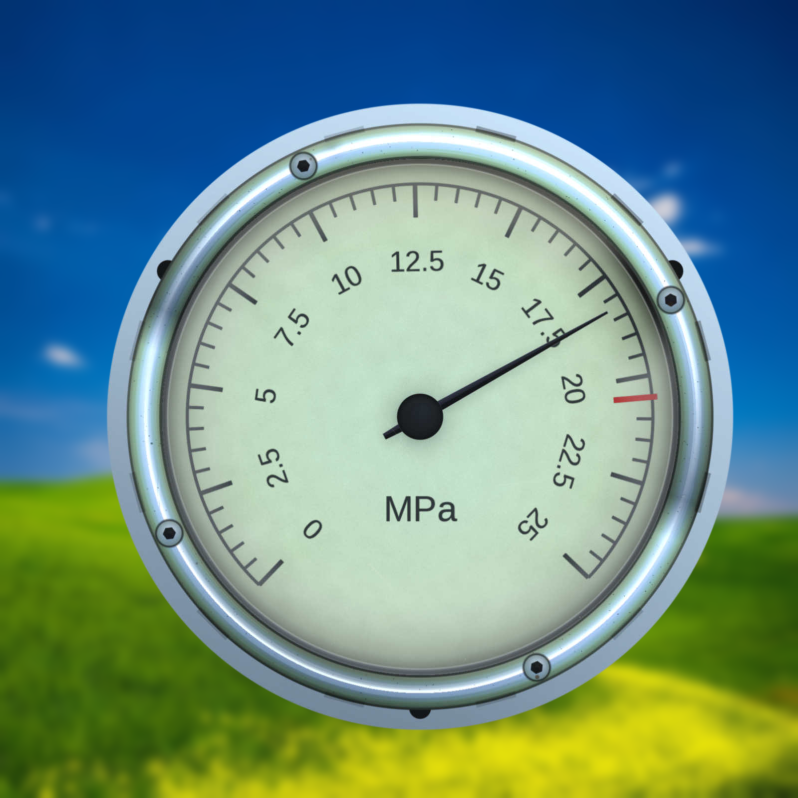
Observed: 18.25 MPa
